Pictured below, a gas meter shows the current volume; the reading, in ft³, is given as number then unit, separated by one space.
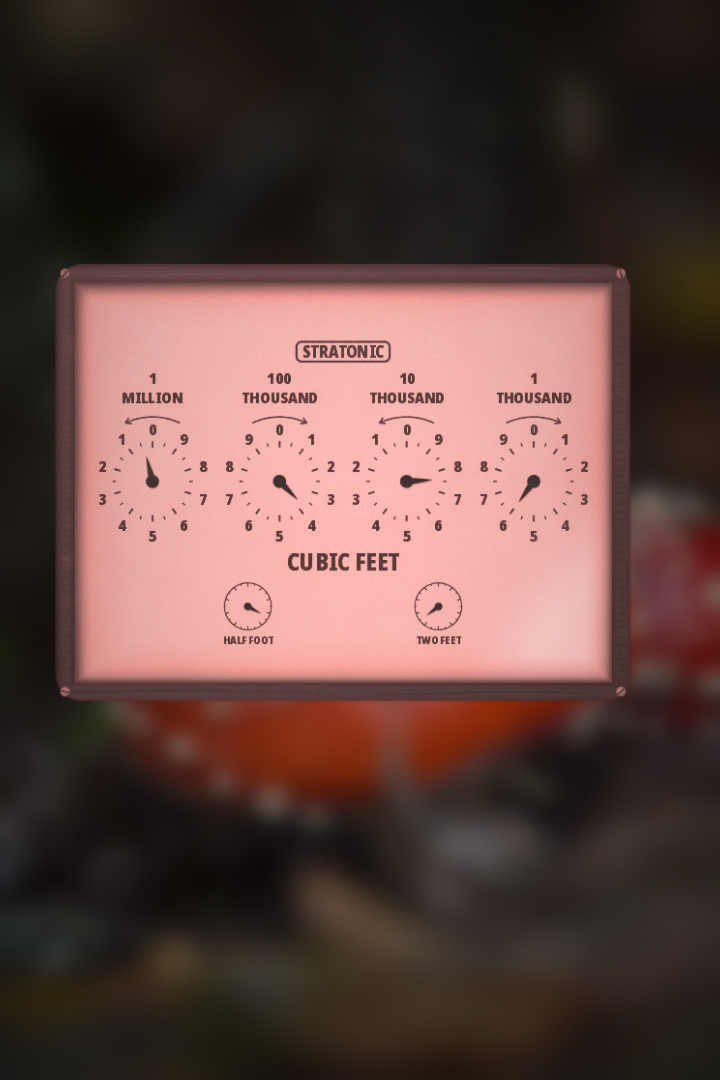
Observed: 37600 ft³
